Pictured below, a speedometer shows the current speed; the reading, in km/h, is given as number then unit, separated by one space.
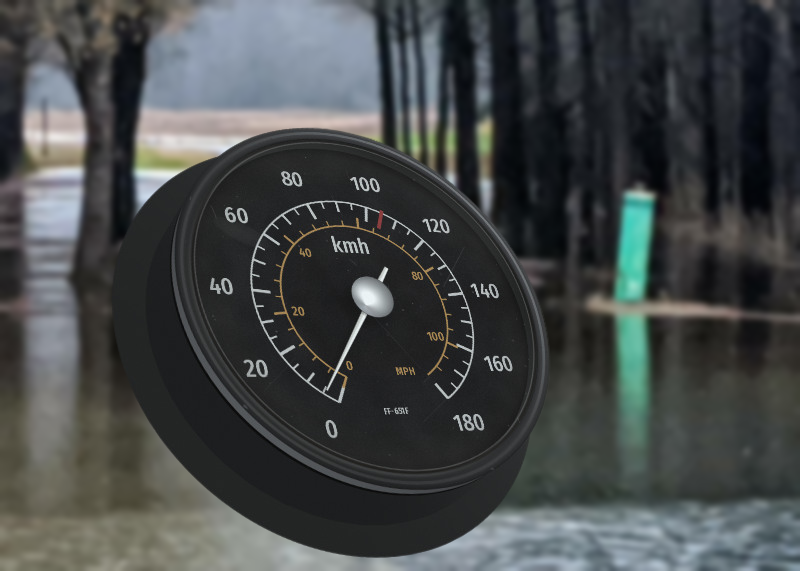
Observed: 5 km/h
